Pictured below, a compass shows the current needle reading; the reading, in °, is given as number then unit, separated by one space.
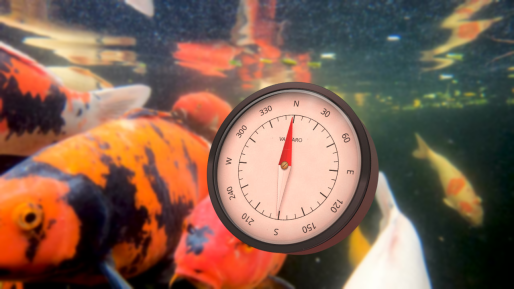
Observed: 0 °
